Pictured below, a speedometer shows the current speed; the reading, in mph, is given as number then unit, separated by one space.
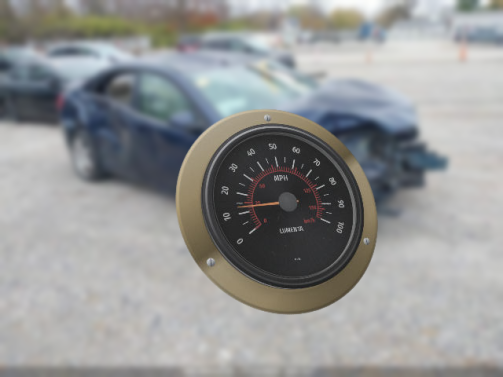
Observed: 12.5 mph
